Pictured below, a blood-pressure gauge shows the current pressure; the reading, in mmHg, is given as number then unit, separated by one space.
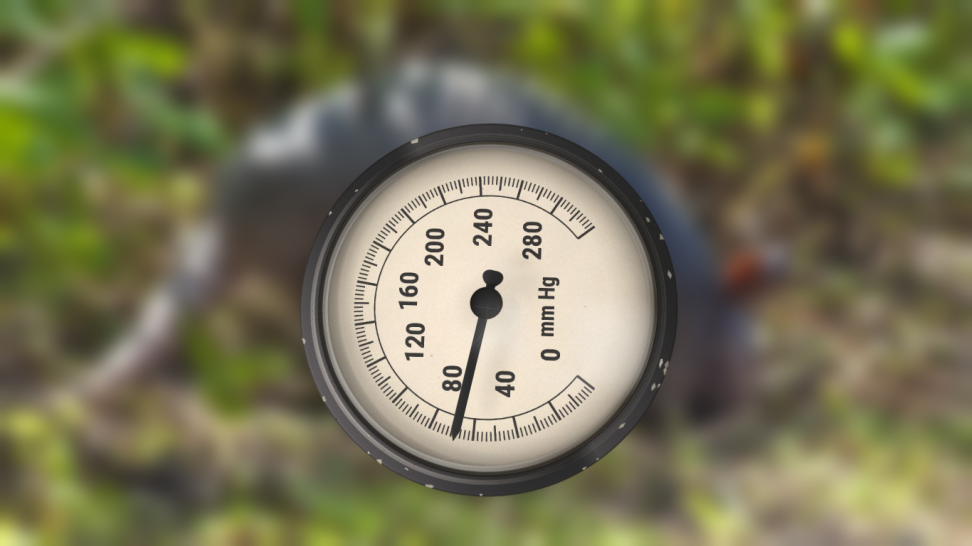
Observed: 68 mmHg
